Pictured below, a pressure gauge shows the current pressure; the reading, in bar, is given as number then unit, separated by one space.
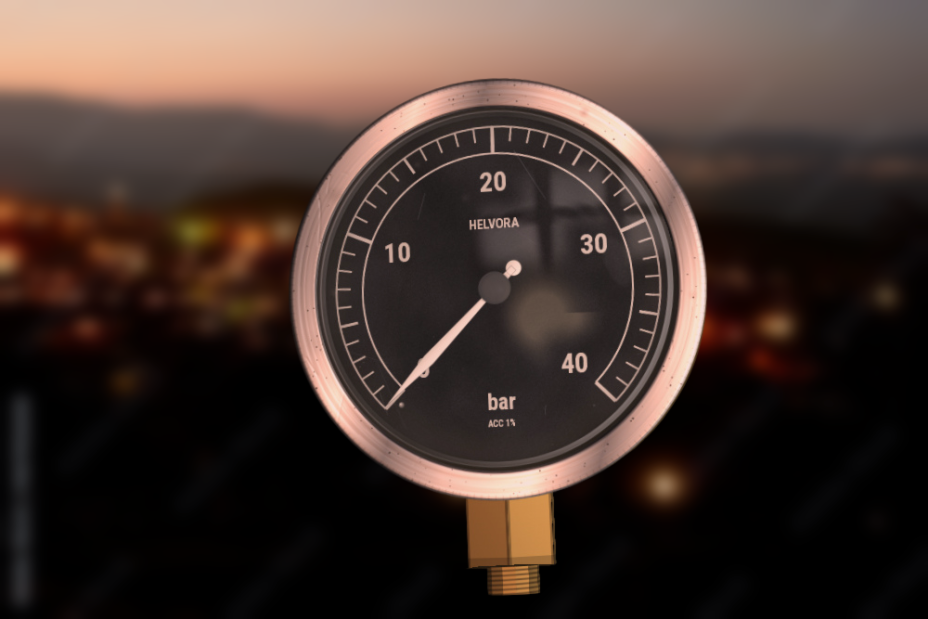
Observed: 0 bar
